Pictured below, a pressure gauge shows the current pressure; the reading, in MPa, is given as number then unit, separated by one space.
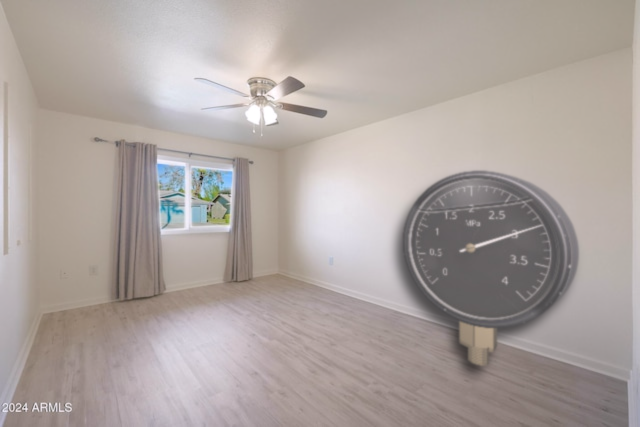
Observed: 3 MPa
